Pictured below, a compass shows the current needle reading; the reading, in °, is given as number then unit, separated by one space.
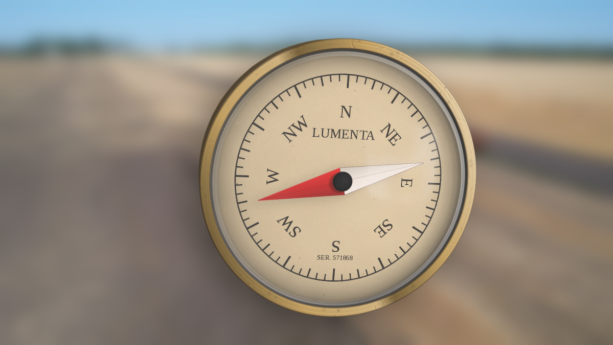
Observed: 255 °
